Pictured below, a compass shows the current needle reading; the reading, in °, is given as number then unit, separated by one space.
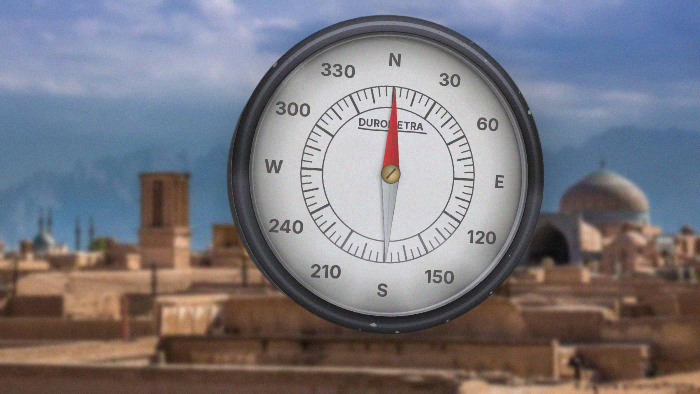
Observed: 0 °
